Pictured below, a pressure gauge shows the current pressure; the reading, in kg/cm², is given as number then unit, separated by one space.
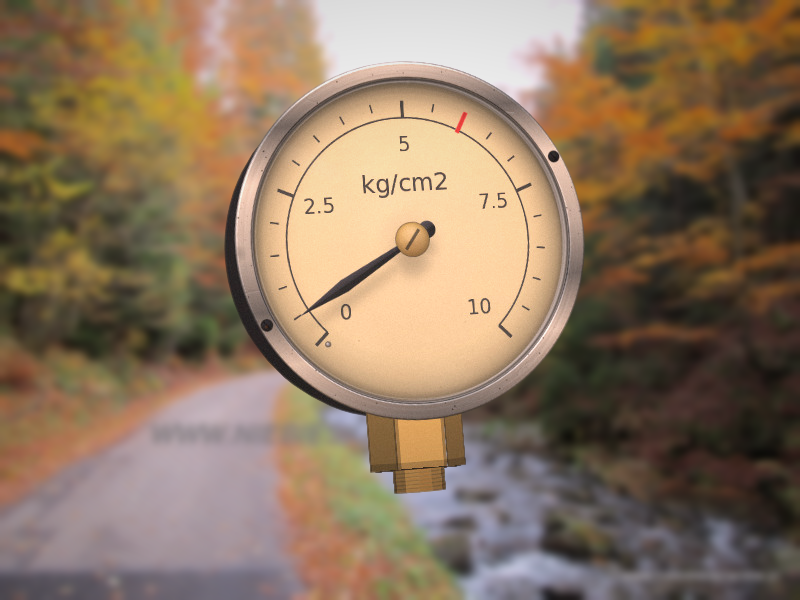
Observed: 0.5 kg/cm²
